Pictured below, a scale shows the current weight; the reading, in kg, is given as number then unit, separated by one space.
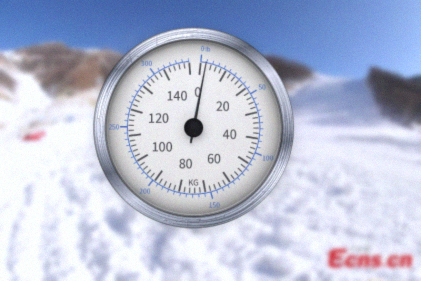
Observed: 2 kg
